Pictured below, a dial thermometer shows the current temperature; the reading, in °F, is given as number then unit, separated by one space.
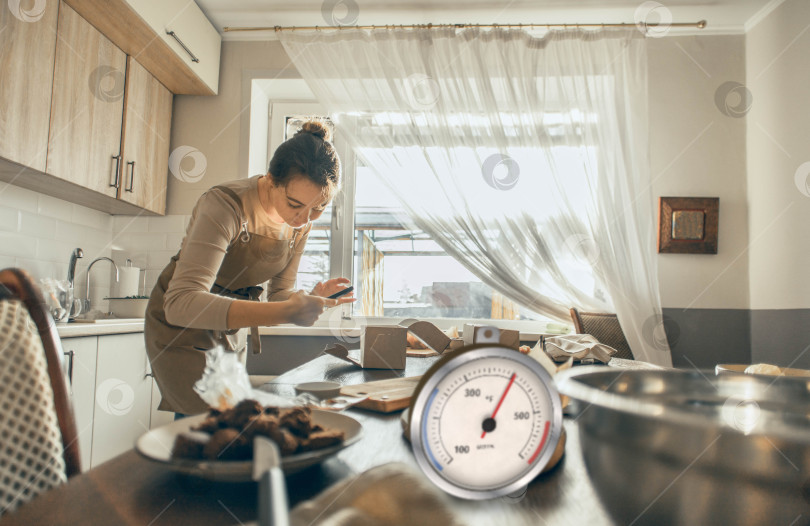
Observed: 400 °F
